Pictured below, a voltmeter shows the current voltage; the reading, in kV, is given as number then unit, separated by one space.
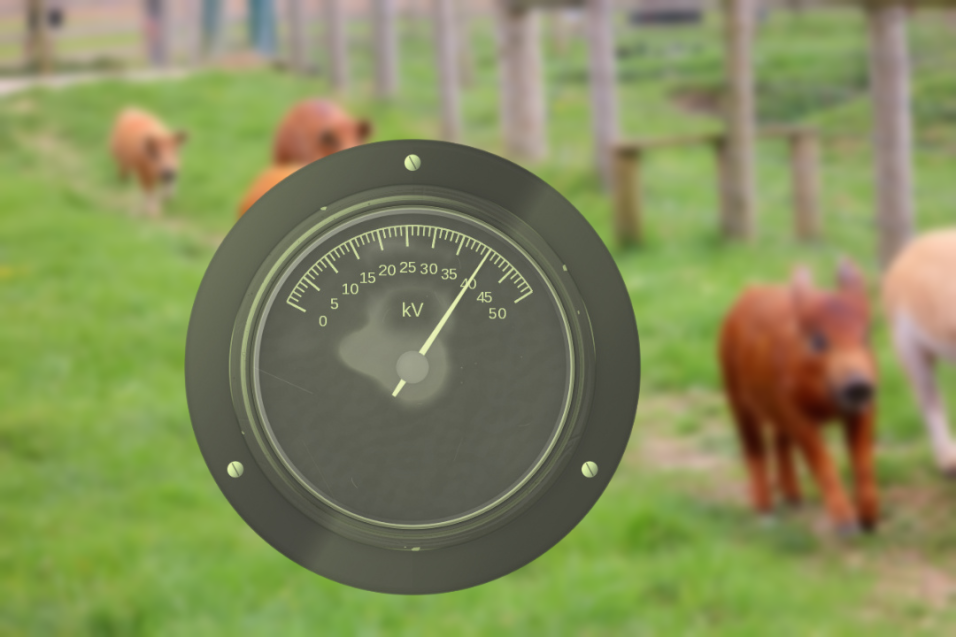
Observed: 40 kV
